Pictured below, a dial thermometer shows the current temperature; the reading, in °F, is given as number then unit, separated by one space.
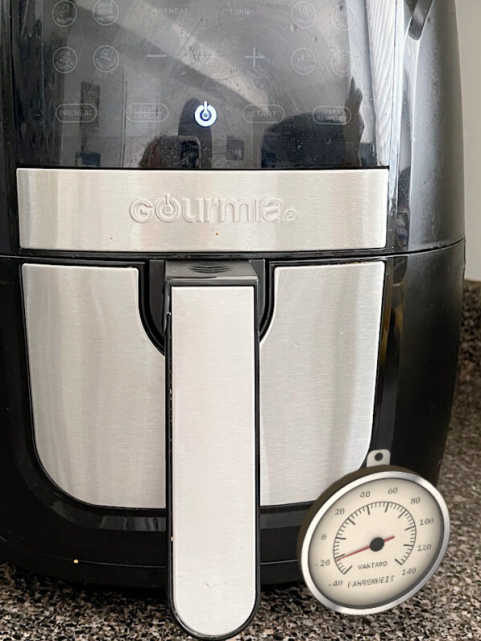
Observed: -20 °F
